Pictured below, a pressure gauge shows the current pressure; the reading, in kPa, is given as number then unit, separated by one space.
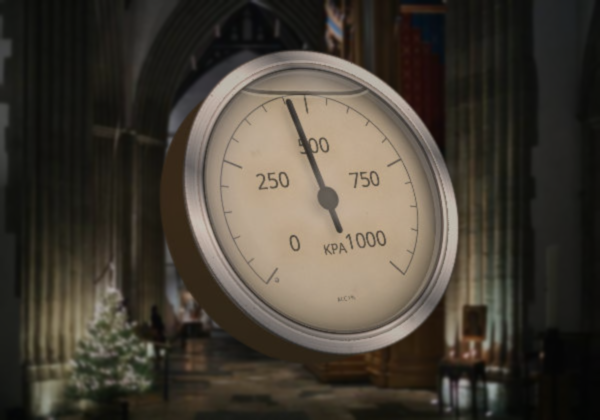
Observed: 450 kPa
